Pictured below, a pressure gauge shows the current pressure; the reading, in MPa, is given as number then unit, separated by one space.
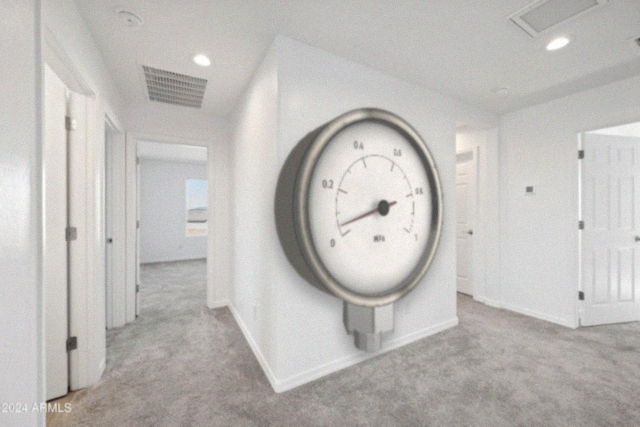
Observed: 0.05 MPa
